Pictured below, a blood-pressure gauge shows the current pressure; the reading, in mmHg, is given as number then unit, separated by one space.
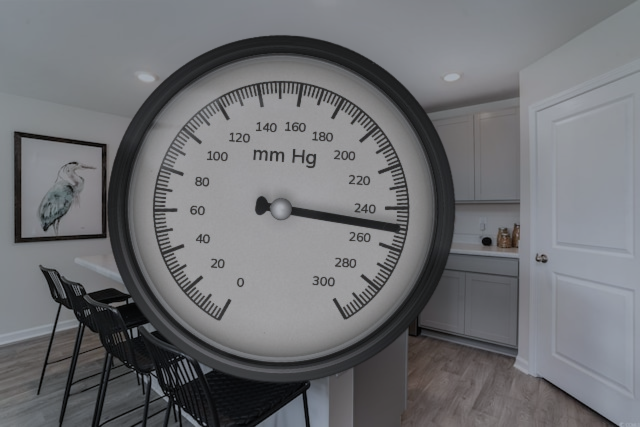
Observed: 250 mmHg
